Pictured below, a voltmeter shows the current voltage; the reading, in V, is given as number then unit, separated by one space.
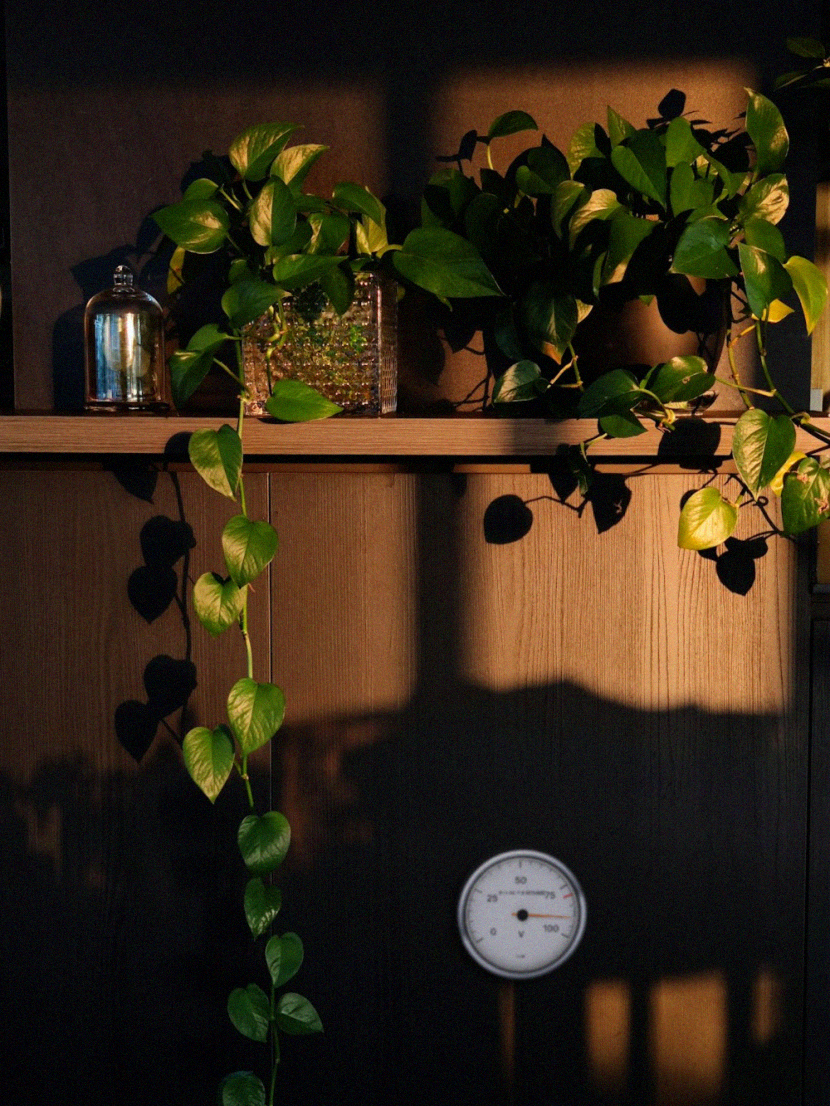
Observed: 90 V
